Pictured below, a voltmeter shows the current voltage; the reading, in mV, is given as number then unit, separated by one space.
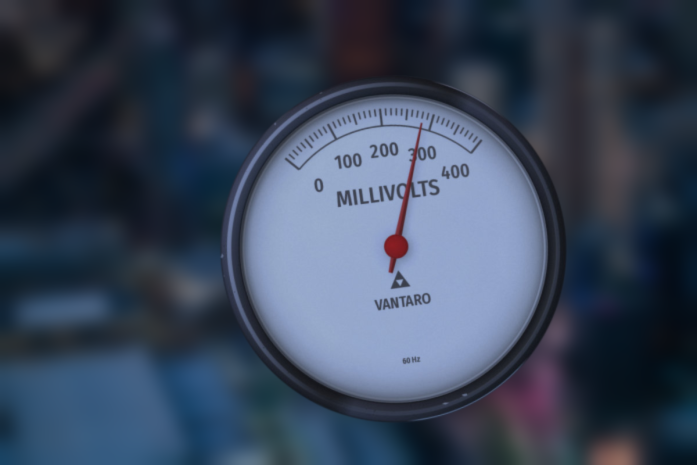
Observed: 280 mV
